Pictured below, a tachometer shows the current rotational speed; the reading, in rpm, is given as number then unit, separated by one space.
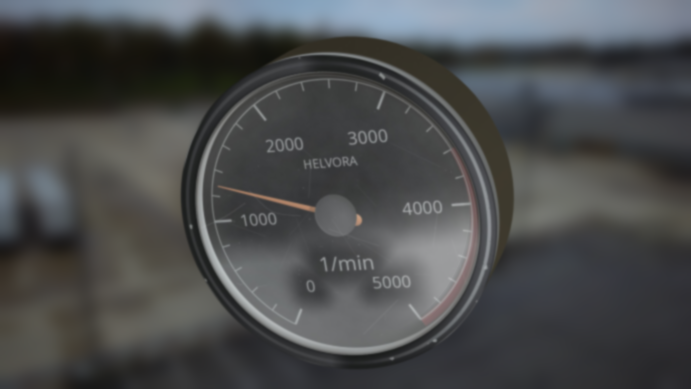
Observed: 1300 rpm
